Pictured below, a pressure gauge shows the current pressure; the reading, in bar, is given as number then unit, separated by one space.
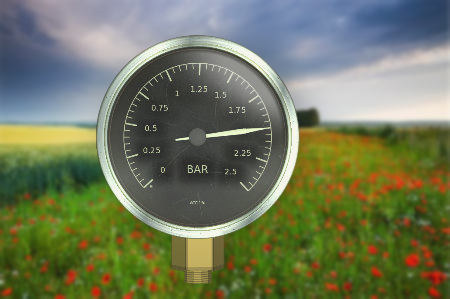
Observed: 2 bar
